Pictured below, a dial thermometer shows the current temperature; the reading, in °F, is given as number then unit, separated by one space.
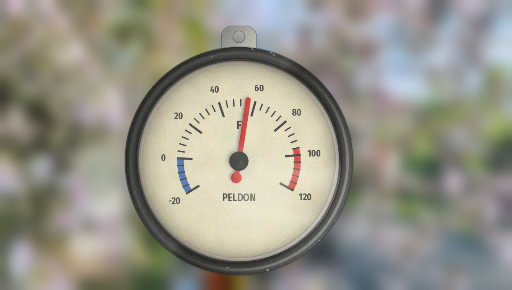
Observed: 56 °F
